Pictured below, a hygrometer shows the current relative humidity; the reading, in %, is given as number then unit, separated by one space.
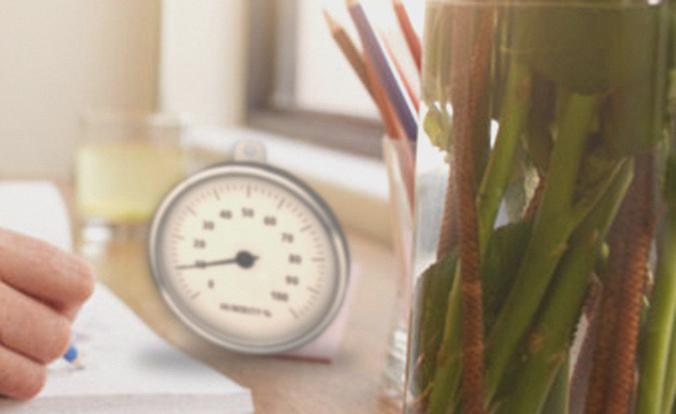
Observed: 10 %
